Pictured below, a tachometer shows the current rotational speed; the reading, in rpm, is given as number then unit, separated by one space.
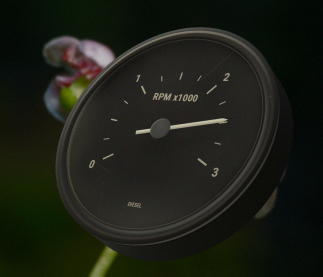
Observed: 2500 rpm
